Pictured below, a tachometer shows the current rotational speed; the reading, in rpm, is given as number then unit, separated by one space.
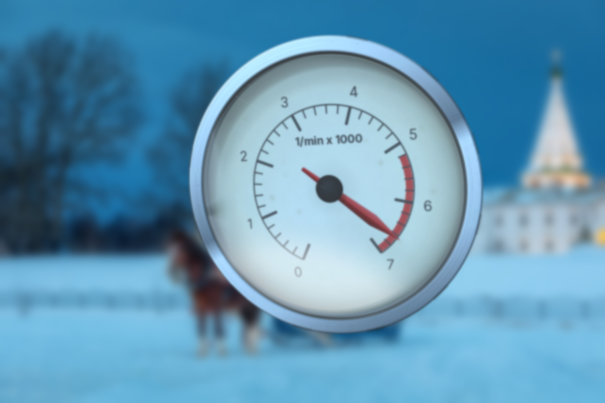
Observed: 6600 rpm
